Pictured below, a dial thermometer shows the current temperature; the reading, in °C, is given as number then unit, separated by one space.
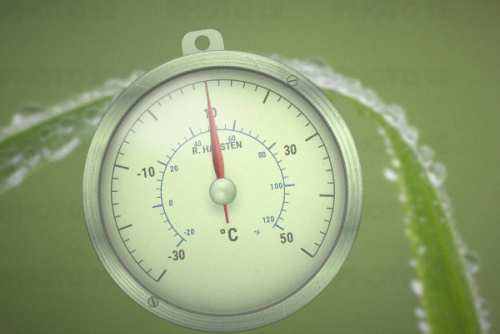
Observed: 10 °C
